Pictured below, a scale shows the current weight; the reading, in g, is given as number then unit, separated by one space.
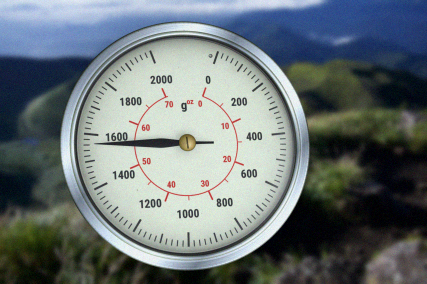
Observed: 1560 g
